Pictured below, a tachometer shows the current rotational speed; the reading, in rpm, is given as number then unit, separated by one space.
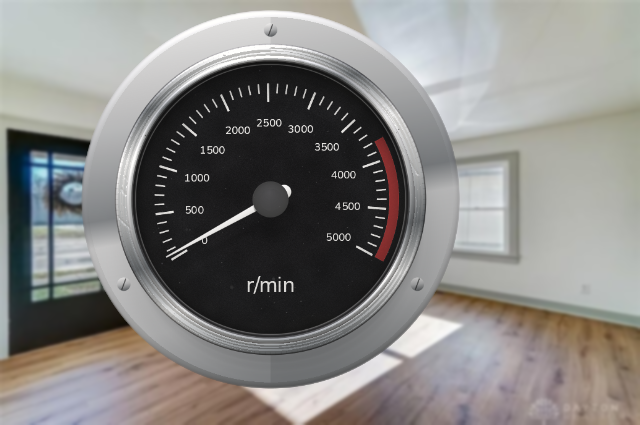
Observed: 50 rpm
